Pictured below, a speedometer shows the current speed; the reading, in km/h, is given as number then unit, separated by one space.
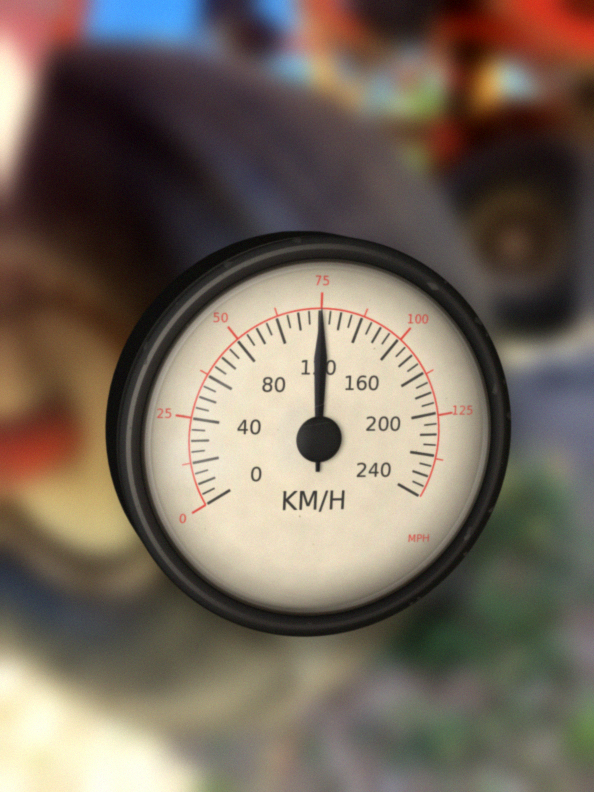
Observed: 120 km/h
